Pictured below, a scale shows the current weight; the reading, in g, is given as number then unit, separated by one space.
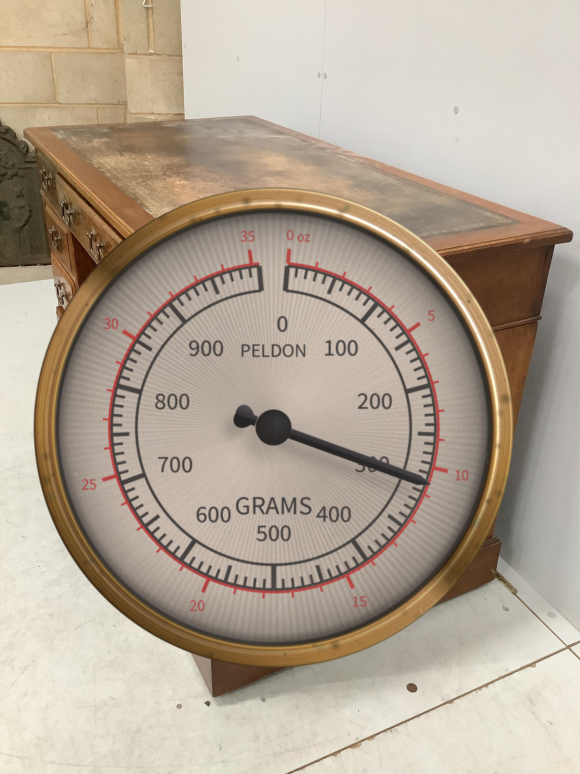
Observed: 300 g
